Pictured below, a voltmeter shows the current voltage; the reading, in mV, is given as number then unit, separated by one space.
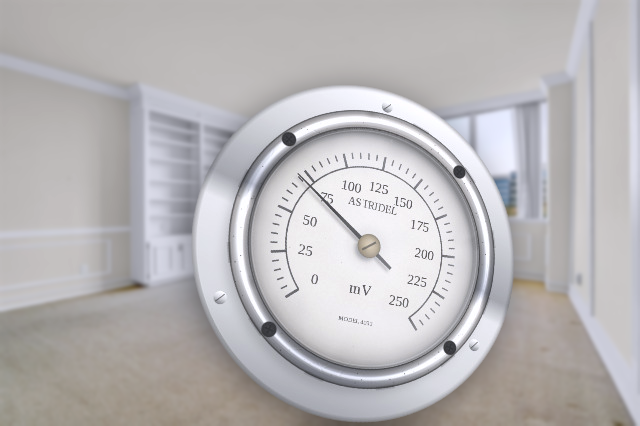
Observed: 70 mV
